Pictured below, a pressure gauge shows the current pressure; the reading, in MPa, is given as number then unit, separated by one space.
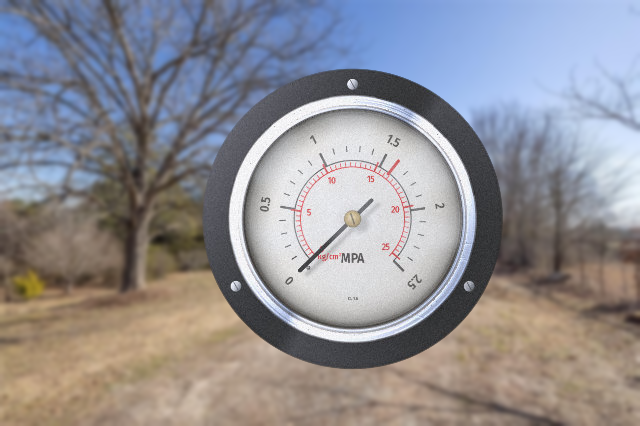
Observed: 0 MPa
